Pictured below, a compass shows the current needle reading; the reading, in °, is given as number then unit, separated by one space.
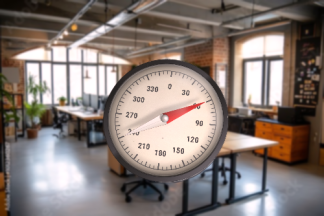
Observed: 60 °
